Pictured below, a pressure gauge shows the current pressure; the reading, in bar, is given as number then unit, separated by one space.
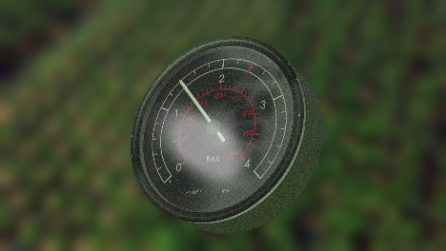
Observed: 1.4 bar
